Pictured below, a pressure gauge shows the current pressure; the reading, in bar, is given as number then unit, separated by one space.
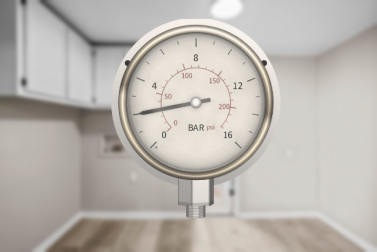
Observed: 2 bar
